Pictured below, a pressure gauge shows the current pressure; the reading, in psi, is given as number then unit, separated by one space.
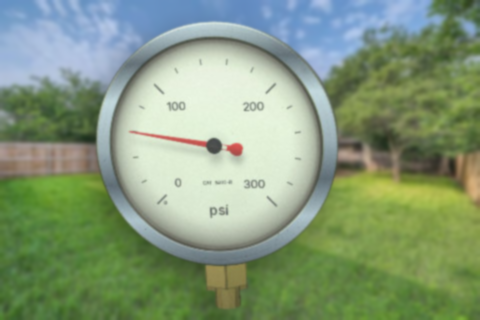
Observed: 60 psi
